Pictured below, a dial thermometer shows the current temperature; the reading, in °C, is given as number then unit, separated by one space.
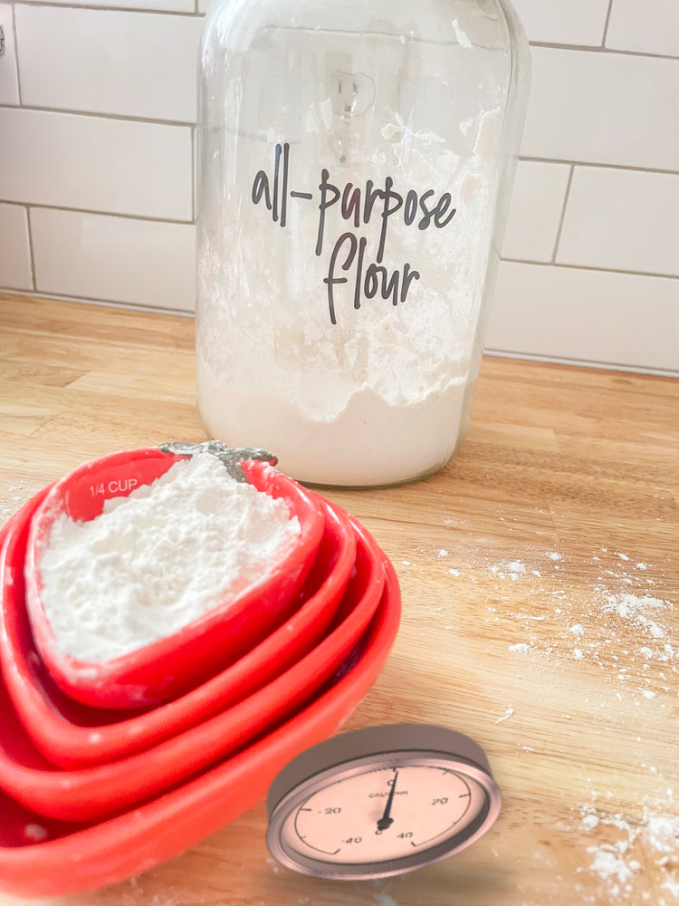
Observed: 0 °C
